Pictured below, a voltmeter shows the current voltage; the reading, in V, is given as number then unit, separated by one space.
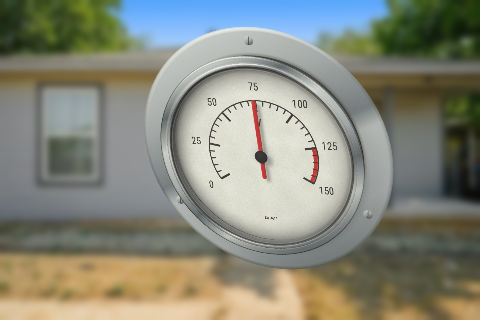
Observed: 75 V
